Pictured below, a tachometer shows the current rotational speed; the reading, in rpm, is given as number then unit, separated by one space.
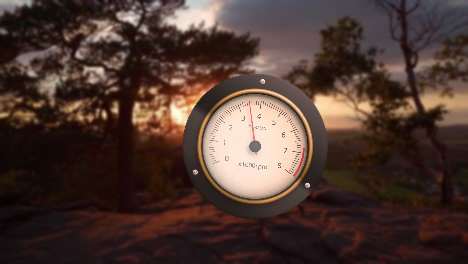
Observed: 3500 rpm
